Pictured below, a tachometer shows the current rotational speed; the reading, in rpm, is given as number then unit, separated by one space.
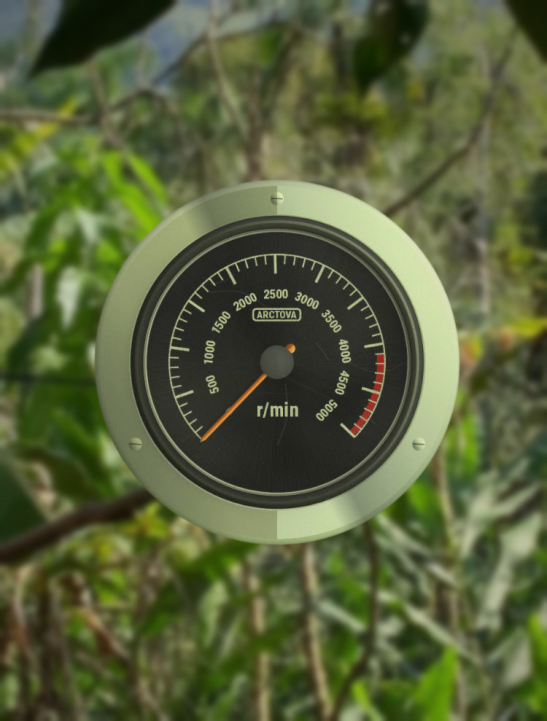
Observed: 0 rpm
